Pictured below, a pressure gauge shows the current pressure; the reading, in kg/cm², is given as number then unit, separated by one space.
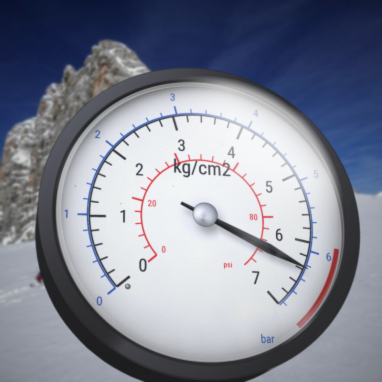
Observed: 6.4 kg/cm²
